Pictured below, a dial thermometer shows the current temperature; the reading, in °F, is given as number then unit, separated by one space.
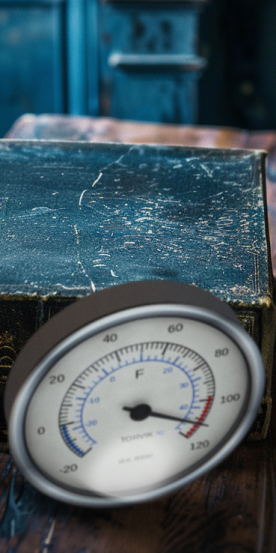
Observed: 110 °F
